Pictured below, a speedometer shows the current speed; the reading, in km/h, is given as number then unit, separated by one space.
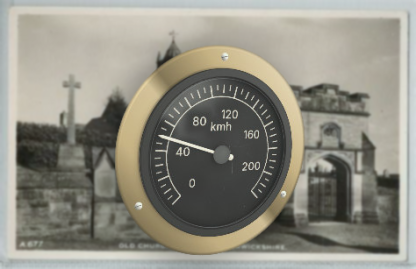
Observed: 50 km/h
